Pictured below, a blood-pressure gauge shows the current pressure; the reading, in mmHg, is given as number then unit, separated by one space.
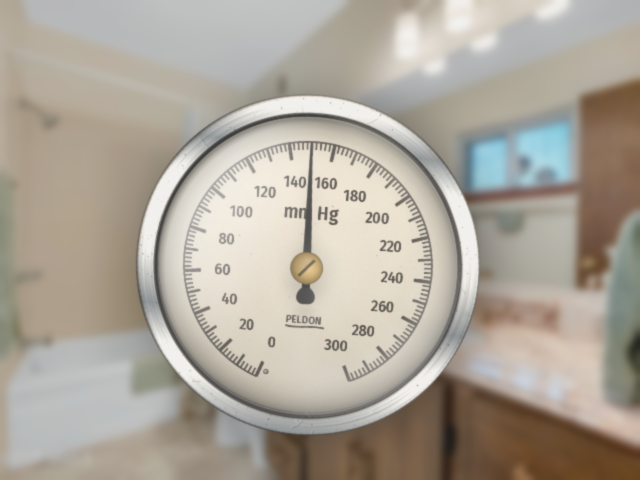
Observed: 150 mmHg
